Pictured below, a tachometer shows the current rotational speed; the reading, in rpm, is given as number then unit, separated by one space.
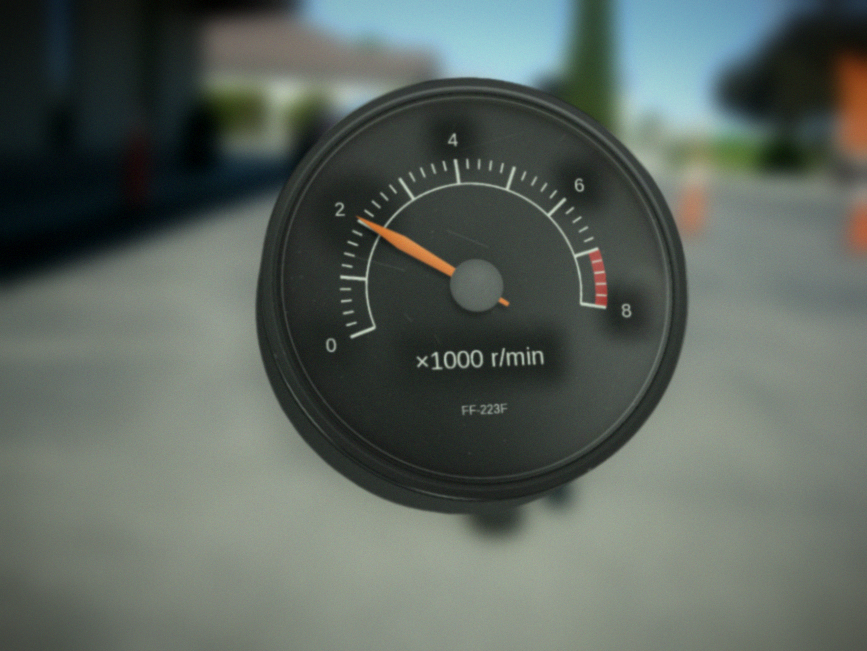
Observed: 2000 rpm
